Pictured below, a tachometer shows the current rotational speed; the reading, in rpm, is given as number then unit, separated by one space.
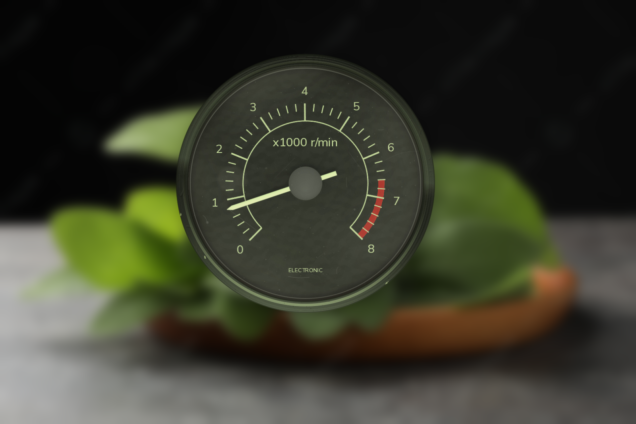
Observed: 800 rpm
